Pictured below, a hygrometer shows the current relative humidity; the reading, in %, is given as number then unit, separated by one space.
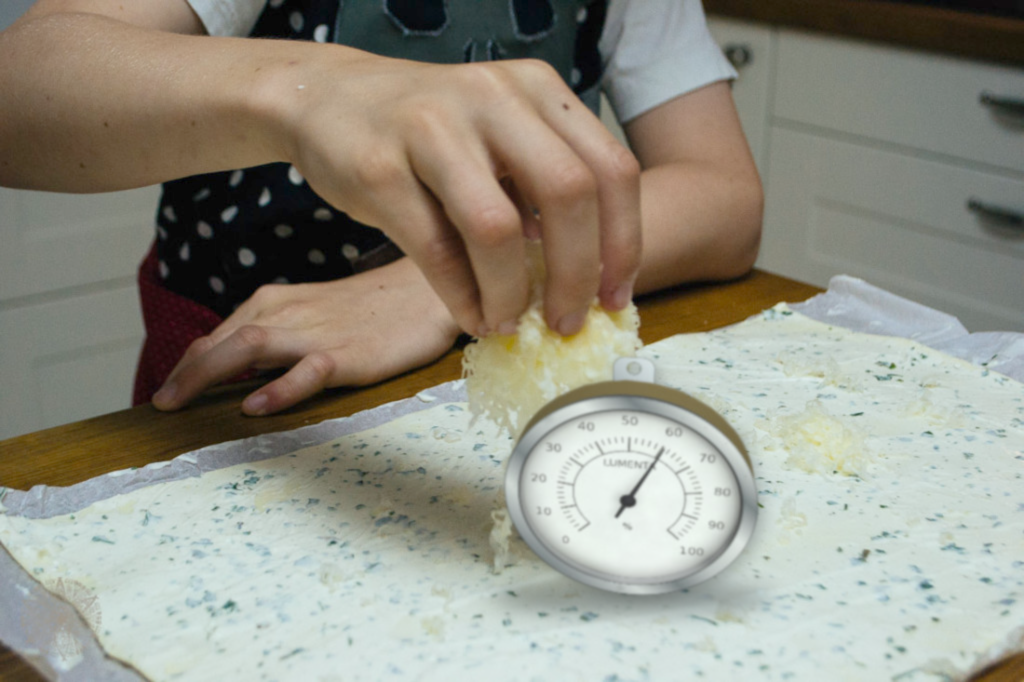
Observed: 60 %
